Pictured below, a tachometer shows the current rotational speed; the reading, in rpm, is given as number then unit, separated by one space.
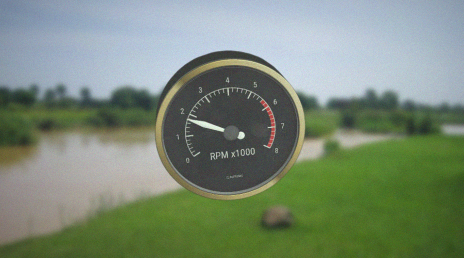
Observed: 1800 rpm
